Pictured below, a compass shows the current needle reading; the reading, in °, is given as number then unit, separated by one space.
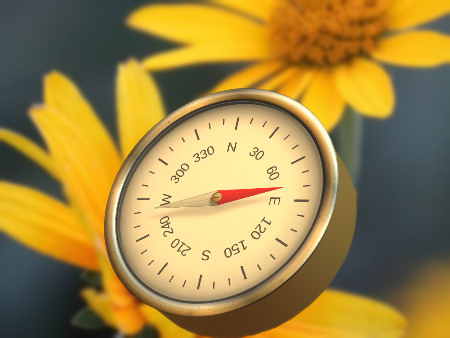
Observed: 80 °
